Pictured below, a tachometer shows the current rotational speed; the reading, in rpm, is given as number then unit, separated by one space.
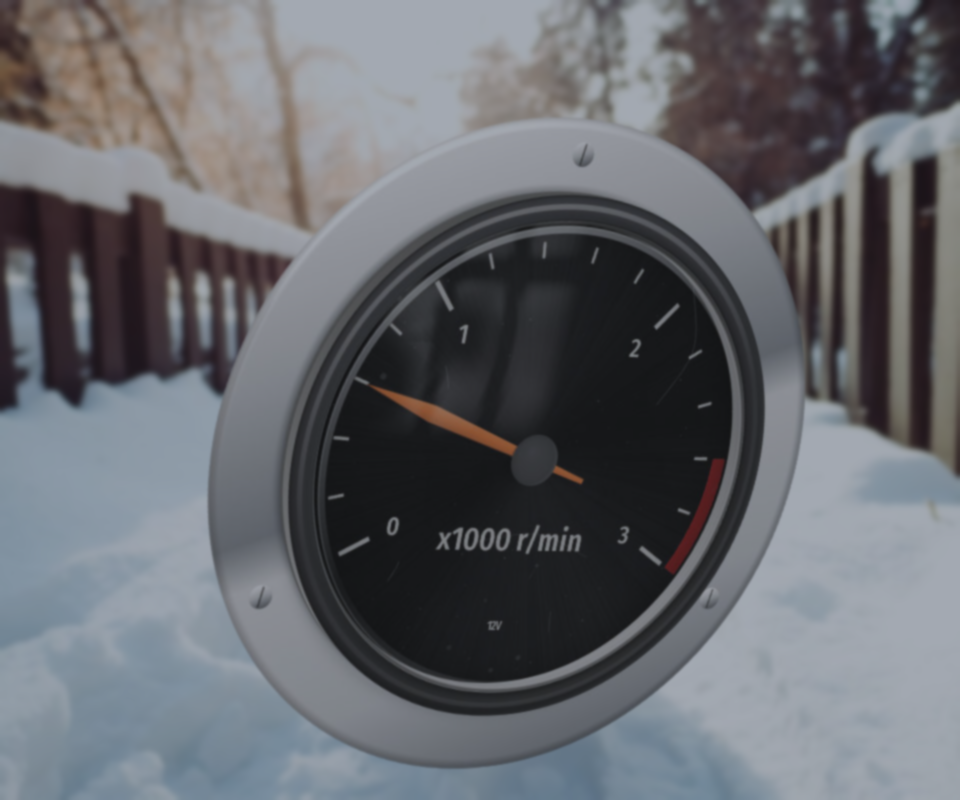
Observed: 600 rpm
